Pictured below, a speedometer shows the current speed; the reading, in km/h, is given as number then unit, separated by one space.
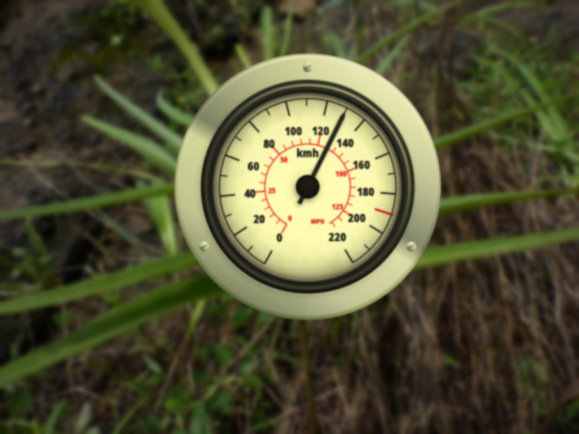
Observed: 130 km/h
